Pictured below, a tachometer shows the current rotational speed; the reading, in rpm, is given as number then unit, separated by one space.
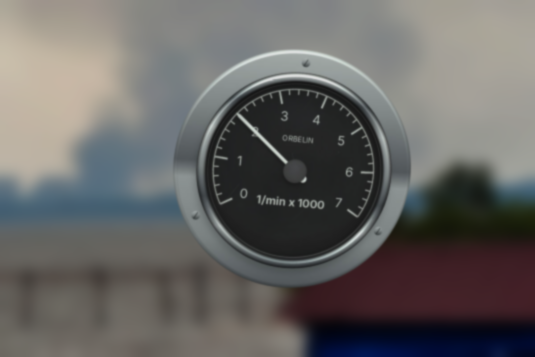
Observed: 2000 rpm
